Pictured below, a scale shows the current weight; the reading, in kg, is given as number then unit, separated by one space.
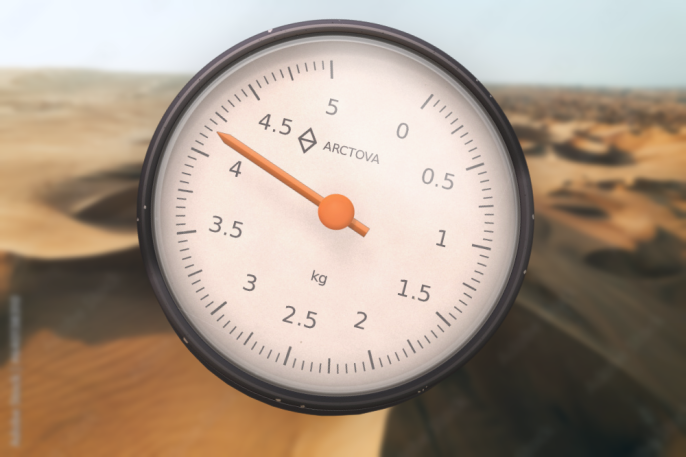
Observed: 4.15 kg
